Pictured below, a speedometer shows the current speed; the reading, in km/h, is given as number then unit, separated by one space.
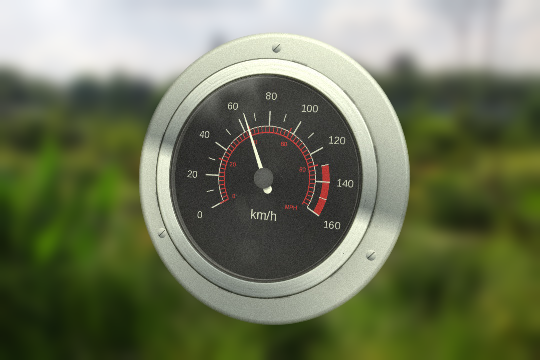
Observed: 65 km/h
